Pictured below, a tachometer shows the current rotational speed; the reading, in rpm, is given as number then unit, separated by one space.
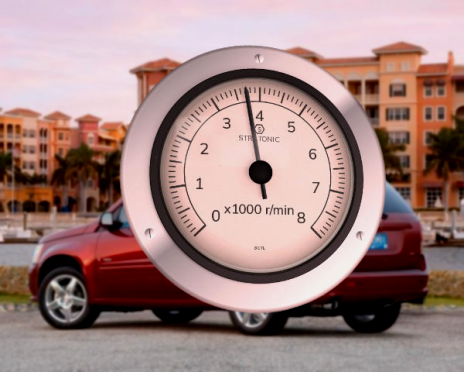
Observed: 3700 rpm
